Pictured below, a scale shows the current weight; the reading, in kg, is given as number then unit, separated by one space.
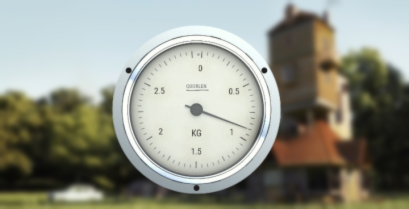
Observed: 0.9 kg
